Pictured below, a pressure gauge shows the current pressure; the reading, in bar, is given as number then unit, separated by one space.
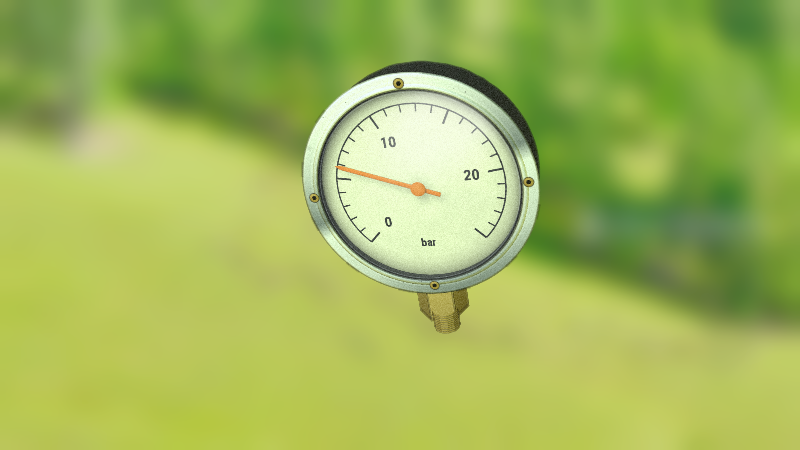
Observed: 6 bar
